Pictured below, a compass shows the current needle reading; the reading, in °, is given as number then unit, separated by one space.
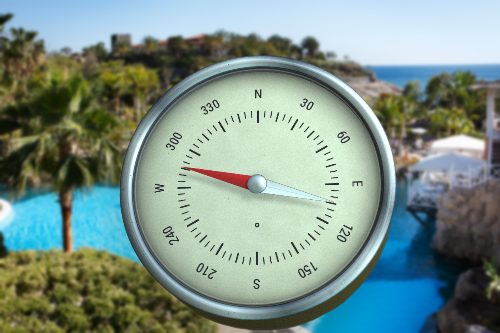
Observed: 285 °
